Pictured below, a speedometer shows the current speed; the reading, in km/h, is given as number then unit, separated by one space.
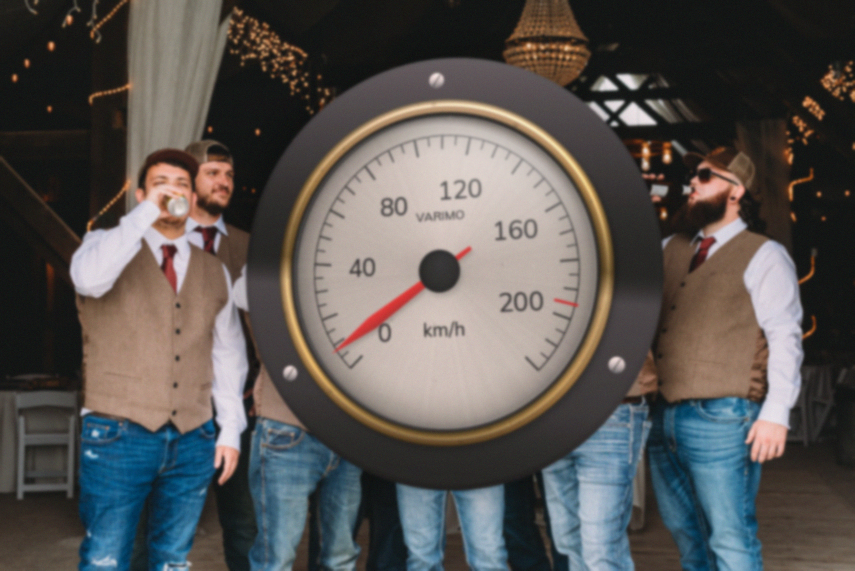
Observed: 7.5 km/h
